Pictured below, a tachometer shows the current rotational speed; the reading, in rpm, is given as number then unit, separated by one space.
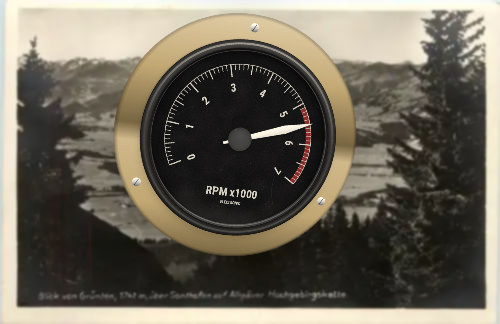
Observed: 5500 rpm
